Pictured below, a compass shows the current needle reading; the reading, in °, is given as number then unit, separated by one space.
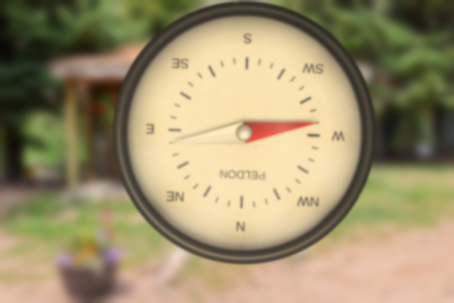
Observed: 260 °
